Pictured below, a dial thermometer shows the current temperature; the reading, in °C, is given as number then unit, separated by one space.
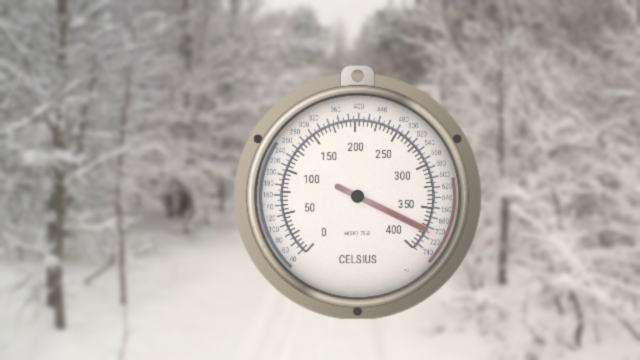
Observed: 375 °C
